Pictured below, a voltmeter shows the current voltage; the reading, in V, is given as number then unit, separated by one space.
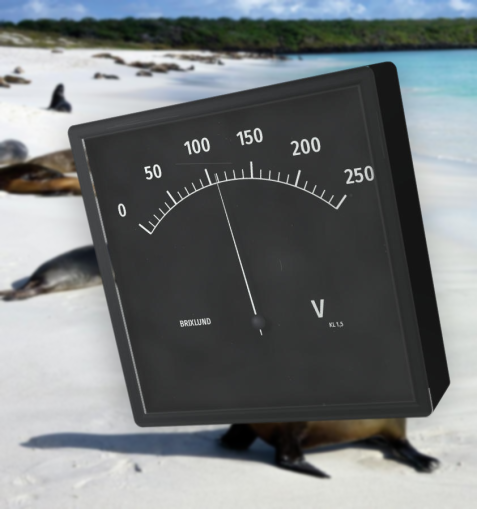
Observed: 110 V
